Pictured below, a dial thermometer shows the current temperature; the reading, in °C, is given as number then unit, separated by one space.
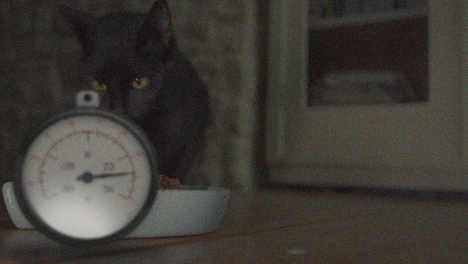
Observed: 35 °C
